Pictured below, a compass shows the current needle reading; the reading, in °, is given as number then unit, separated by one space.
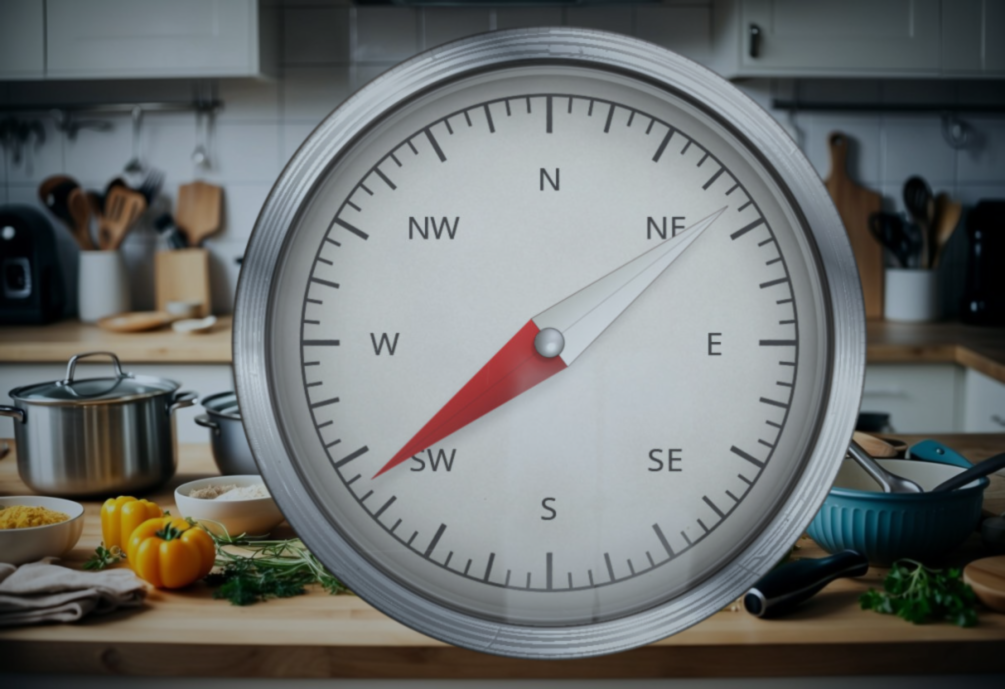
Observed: 232.5 °
